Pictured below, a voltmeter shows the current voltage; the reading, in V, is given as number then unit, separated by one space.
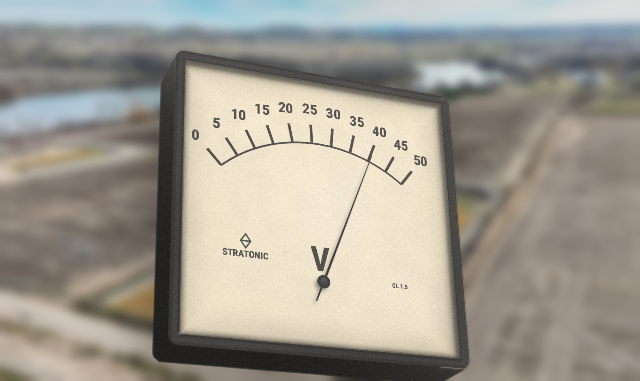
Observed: 40 V
